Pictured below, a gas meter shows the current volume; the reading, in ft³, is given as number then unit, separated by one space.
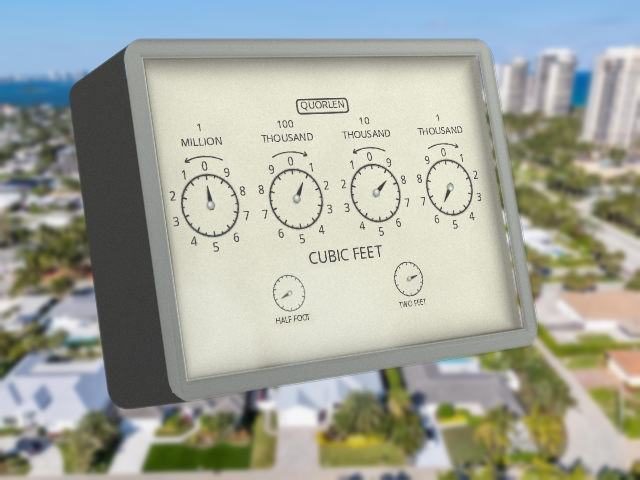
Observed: 8600 ft³
